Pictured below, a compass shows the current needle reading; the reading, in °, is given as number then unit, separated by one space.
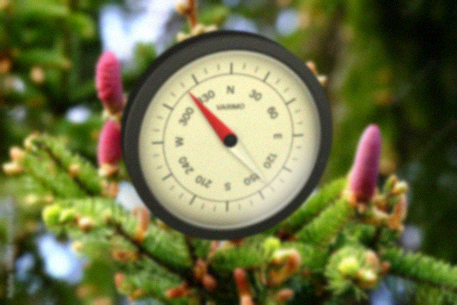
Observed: 320 °
